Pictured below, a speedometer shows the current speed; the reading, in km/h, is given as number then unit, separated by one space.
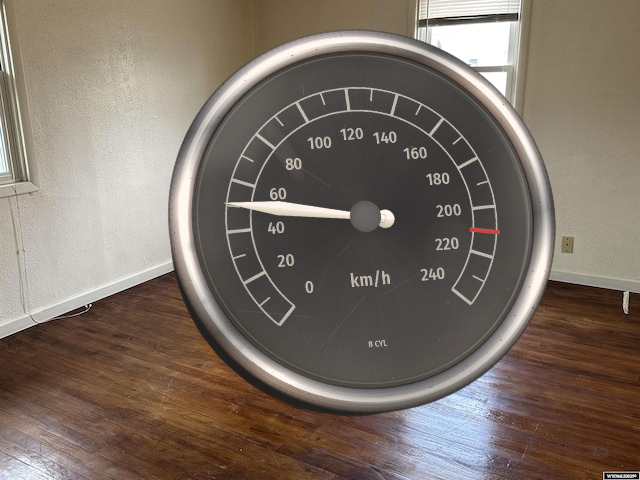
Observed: 50 km/h
